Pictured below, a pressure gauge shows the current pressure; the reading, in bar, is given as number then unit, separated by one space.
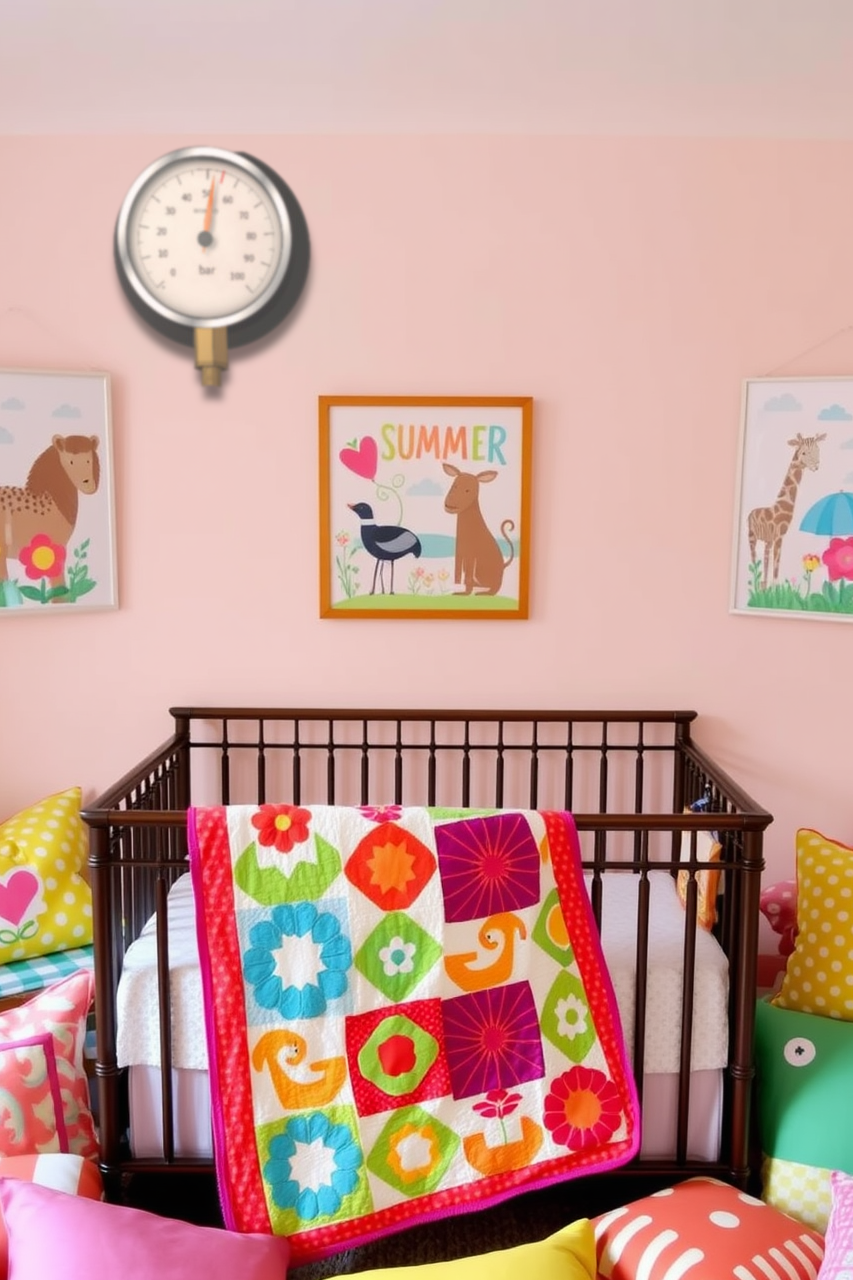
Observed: 52.5 bar
